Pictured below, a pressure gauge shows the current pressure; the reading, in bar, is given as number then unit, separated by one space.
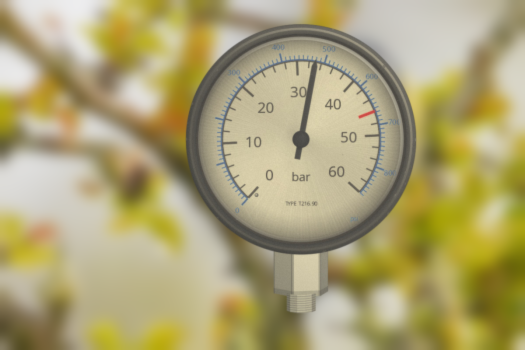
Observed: 33 bar
